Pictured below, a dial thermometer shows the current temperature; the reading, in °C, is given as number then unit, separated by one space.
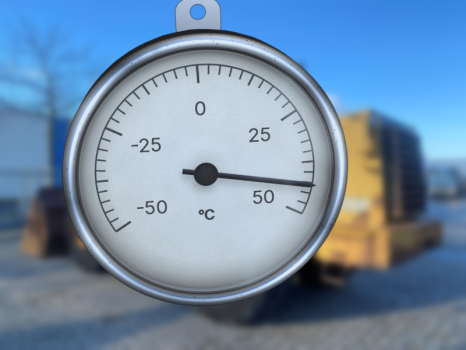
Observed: 42.5 °C
